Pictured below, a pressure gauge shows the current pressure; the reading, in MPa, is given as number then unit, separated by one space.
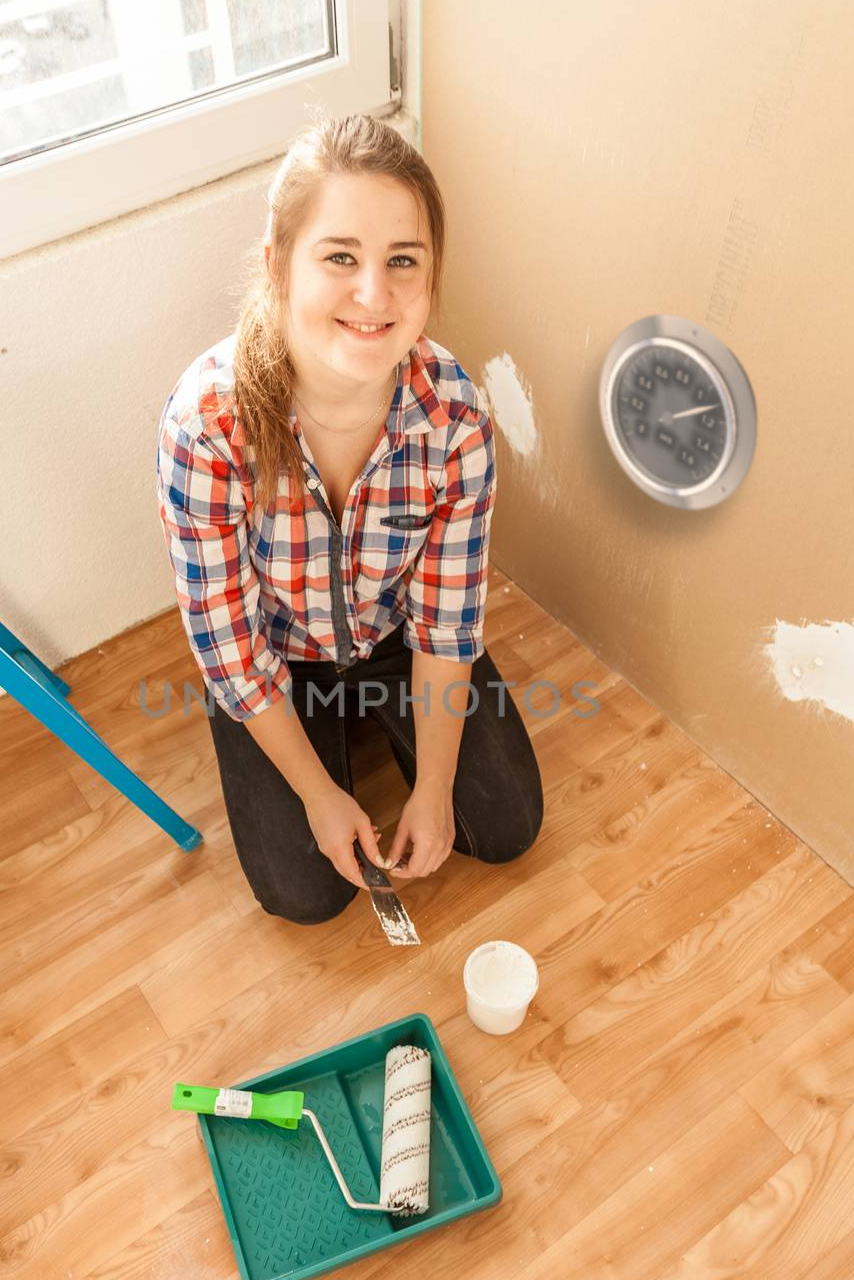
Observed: 1.1 MPa
